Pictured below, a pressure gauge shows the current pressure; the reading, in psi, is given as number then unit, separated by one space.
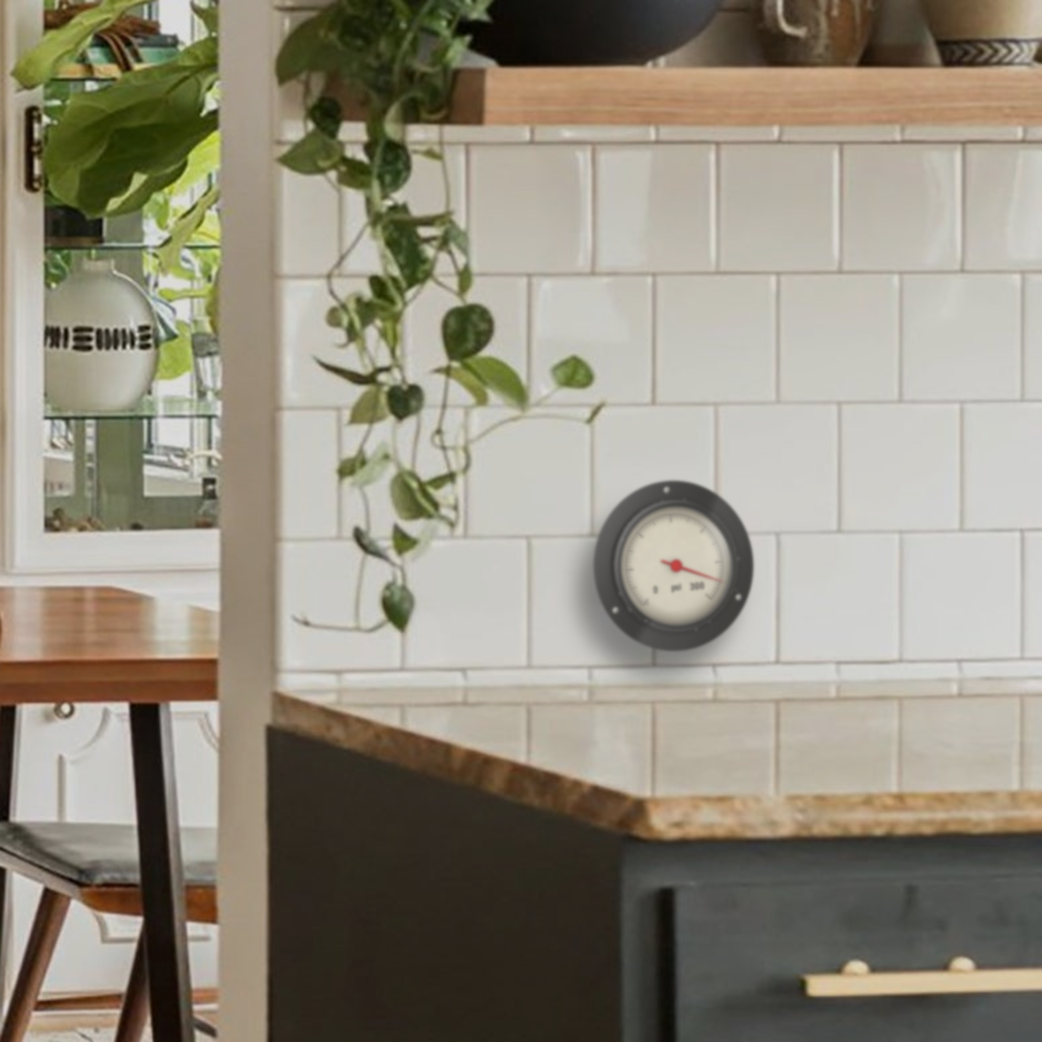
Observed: 275 psi
